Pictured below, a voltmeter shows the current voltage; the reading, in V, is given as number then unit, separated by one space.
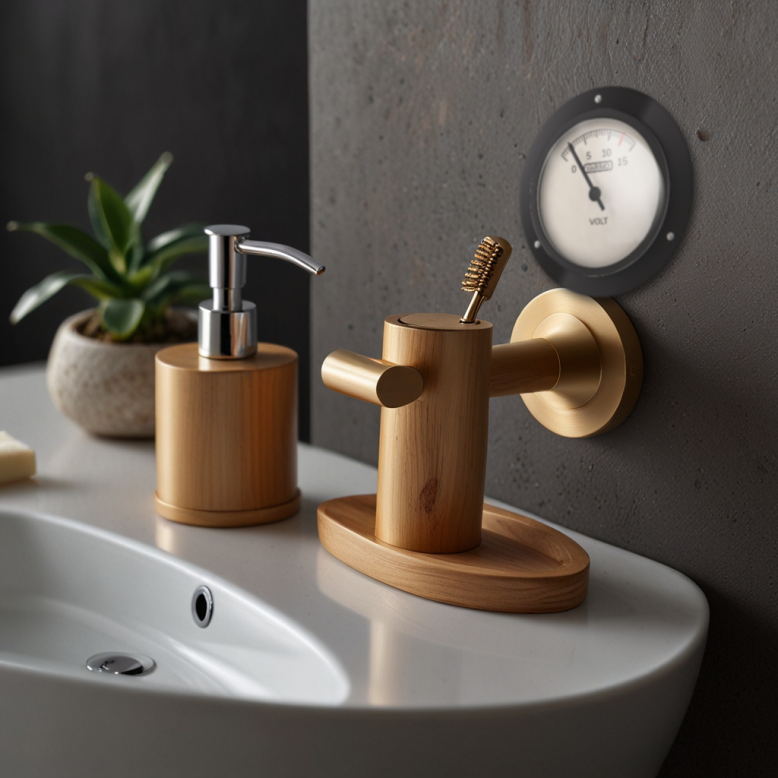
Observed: 2.5 V
